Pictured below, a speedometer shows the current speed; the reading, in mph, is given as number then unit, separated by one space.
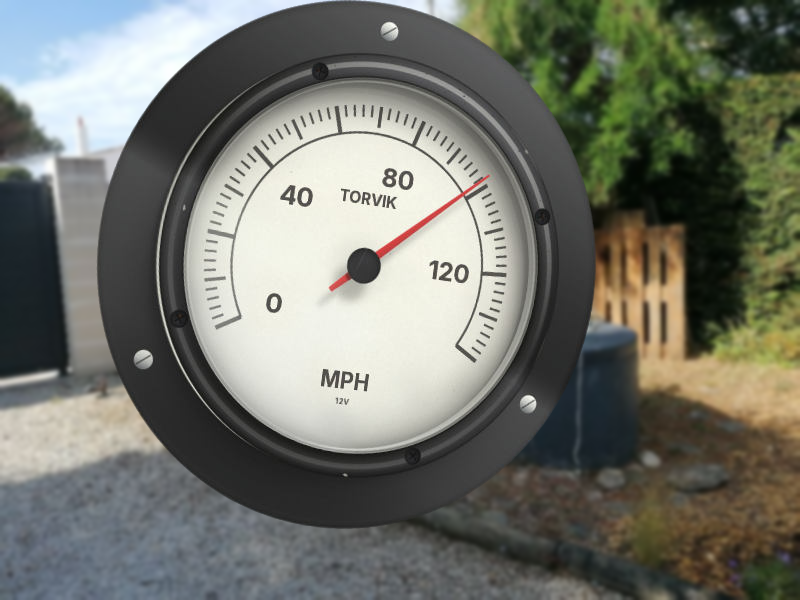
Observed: 98 mph
